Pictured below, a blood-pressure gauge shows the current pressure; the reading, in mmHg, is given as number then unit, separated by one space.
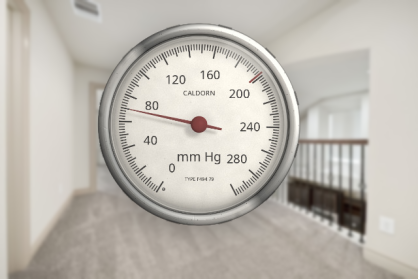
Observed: 70 mmHg
